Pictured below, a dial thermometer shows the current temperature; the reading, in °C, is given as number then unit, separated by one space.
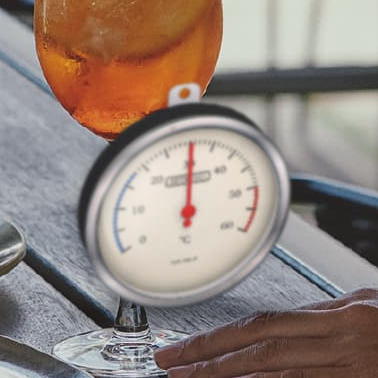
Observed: 30 °C
